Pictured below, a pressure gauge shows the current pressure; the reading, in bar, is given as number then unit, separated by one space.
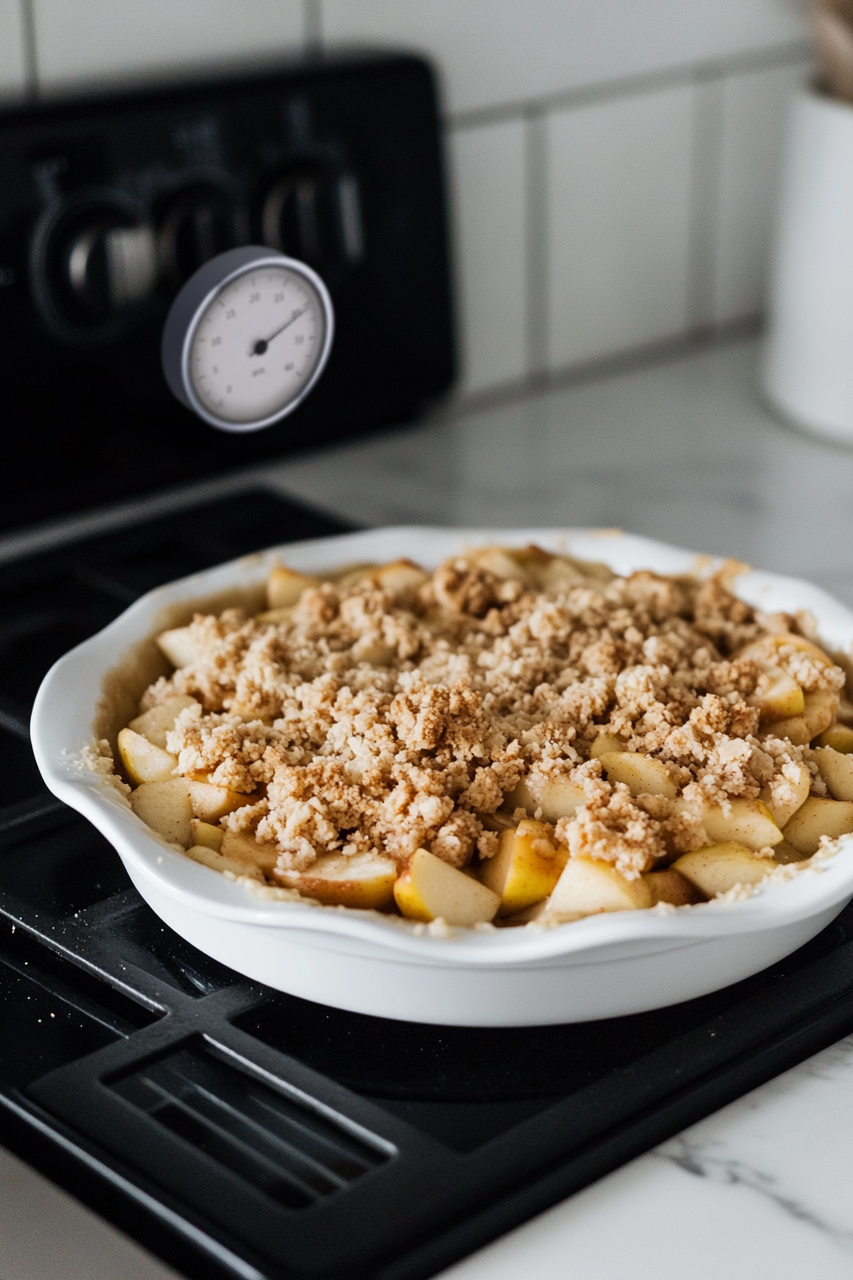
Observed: 30 bar
